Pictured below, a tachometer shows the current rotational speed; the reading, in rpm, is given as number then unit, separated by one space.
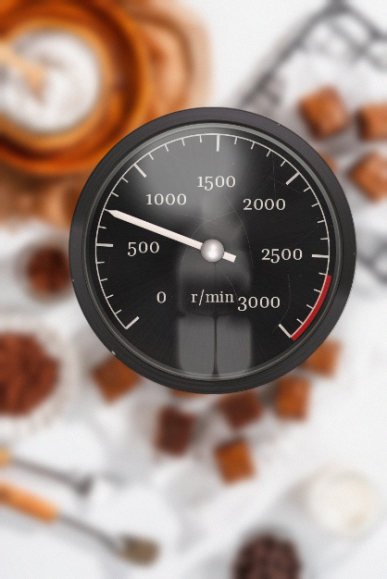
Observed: 700 rpm
